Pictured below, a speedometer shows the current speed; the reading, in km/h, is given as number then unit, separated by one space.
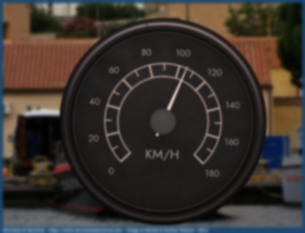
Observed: 105 km/h
